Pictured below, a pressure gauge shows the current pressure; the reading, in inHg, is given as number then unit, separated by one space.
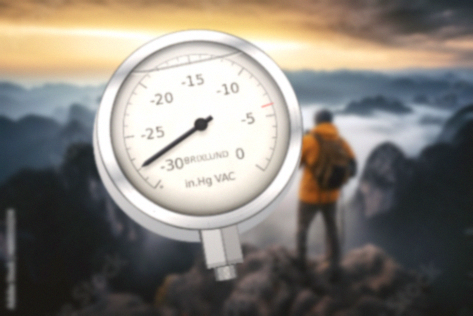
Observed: -28 inHg
